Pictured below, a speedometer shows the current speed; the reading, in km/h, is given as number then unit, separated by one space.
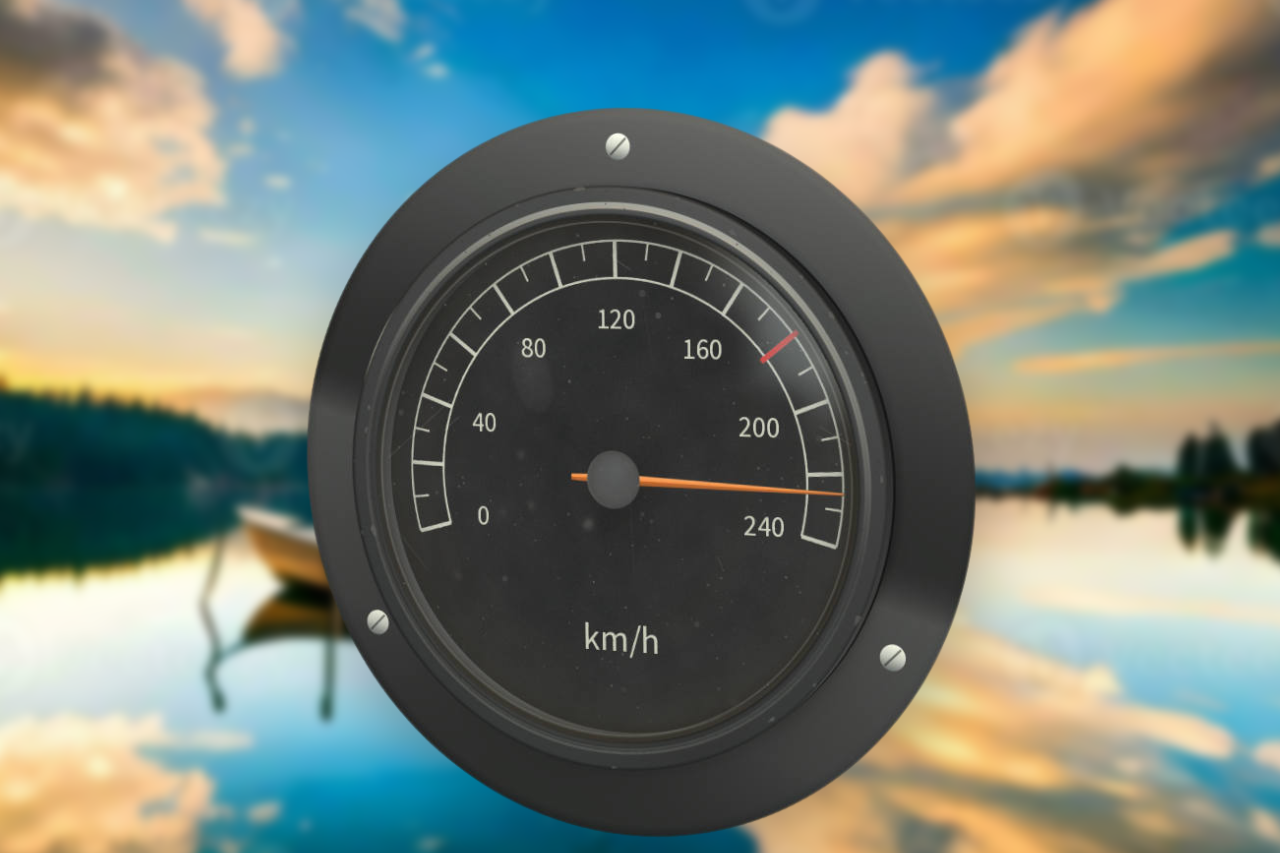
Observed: 225 km/h
